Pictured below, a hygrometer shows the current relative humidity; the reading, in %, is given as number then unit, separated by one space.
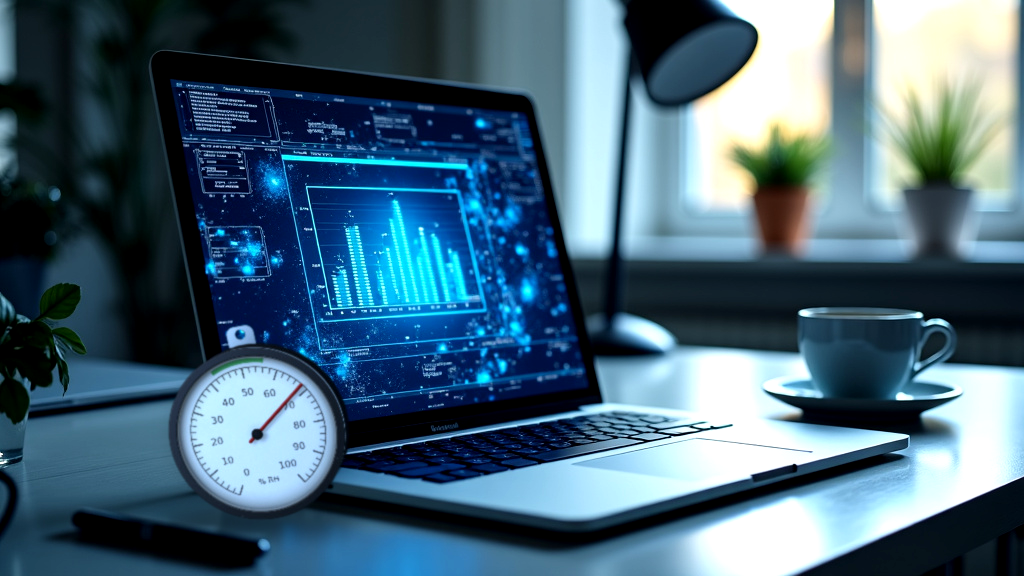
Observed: 68 %
